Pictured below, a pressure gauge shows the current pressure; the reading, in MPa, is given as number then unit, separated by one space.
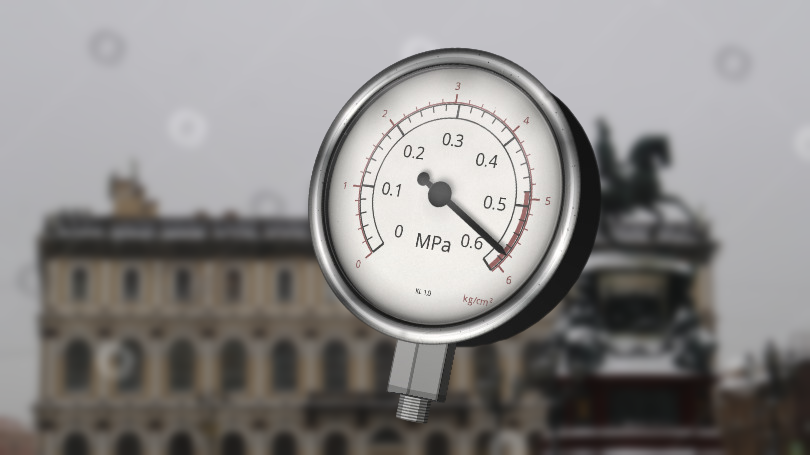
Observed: 0.57 MPa
